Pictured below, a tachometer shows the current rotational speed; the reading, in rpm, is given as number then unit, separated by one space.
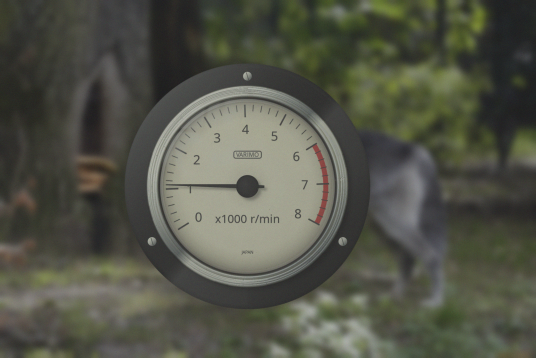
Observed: 1100 rpm
